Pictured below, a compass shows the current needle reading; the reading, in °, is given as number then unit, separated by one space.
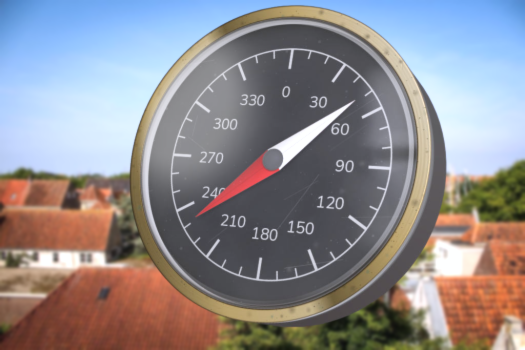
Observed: 230 °
